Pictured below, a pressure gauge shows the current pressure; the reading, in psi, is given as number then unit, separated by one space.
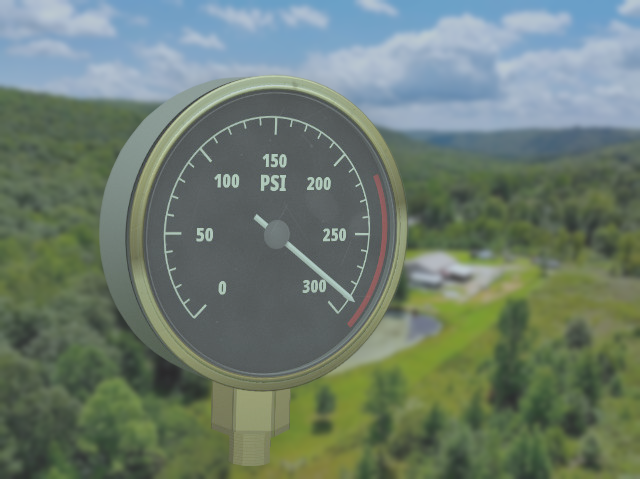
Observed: 290 psi
